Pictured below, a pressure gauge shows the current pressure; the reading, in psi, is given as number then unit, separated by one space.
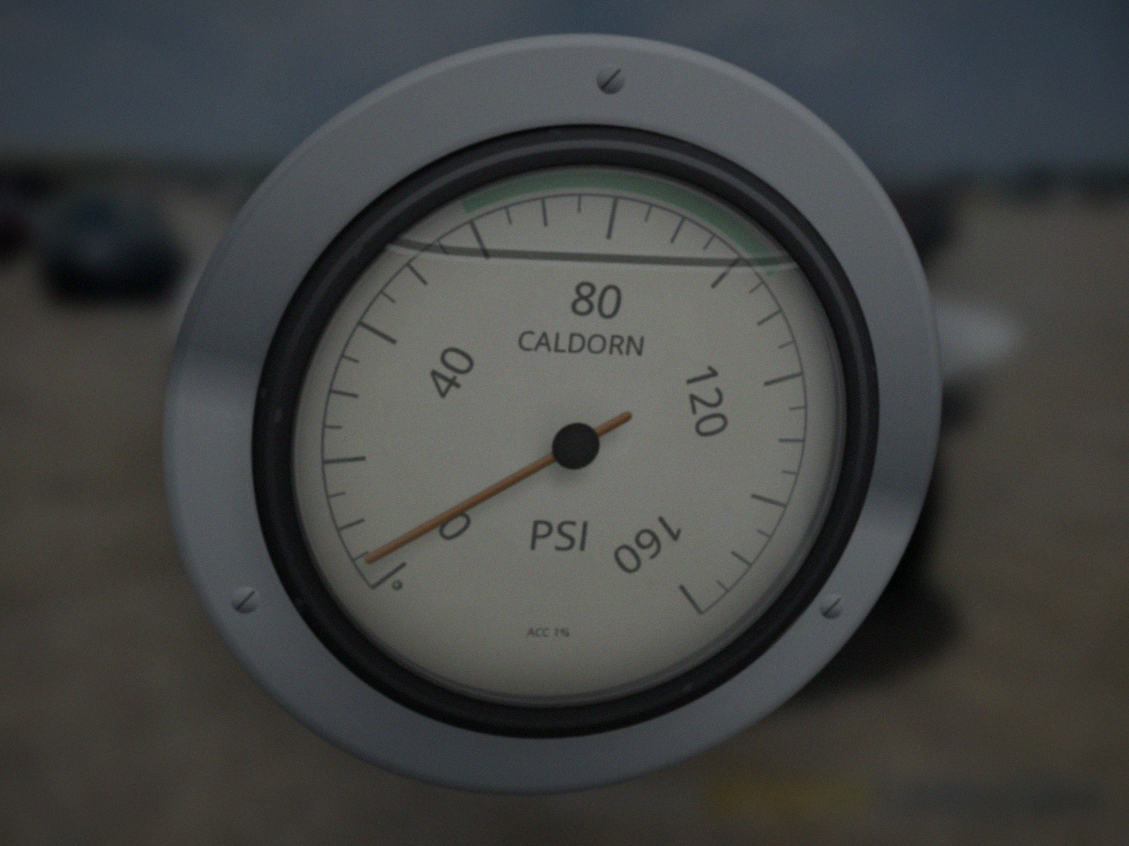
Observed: 5 psi
